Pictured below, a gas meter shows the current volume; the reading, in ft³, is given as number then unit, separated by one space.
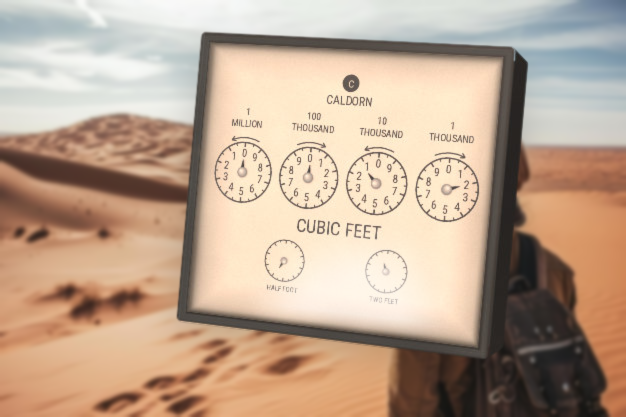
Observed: 1200 ft³
